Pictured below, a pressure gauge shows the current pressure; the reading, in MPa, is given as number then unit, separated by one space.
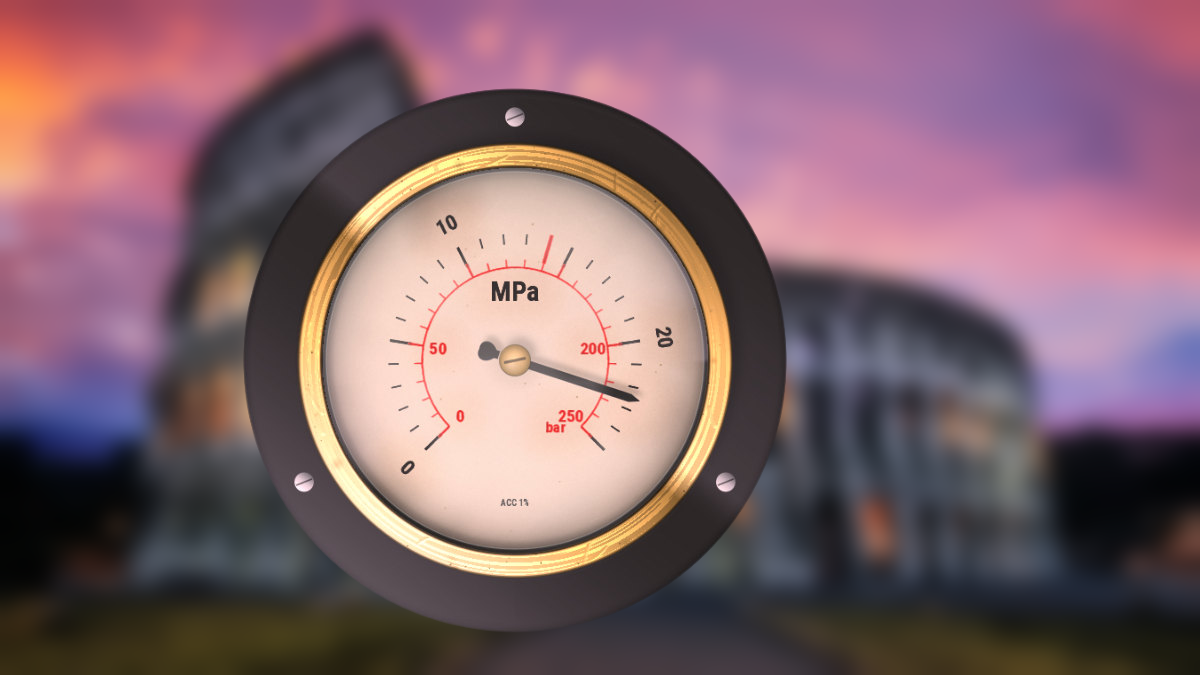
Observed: 22.5 MPa
